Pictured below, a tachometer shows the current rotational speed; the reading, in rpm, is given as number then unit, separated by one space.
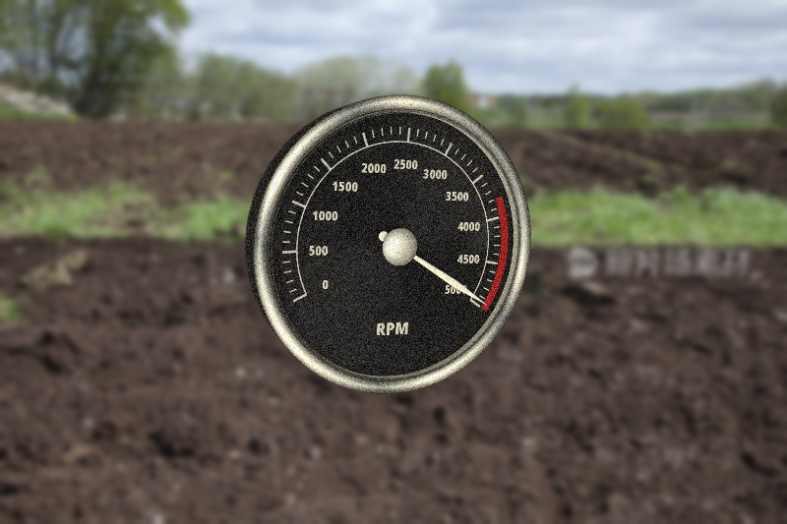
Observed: 4950 rpm
